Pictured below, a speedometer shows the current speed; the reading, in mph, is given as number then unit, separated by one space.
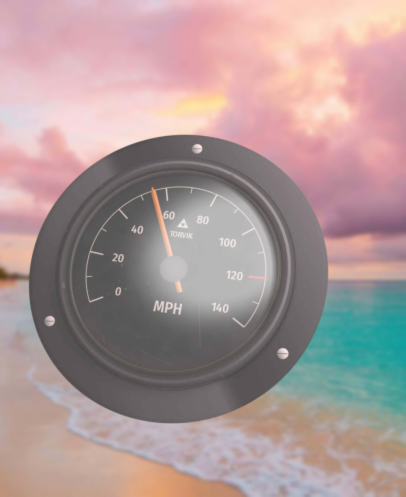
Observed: 55 mph
